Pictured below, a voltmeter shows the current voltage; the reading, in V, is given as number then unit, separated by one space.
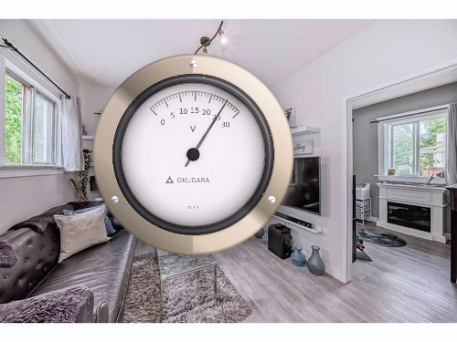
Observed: 25 V
